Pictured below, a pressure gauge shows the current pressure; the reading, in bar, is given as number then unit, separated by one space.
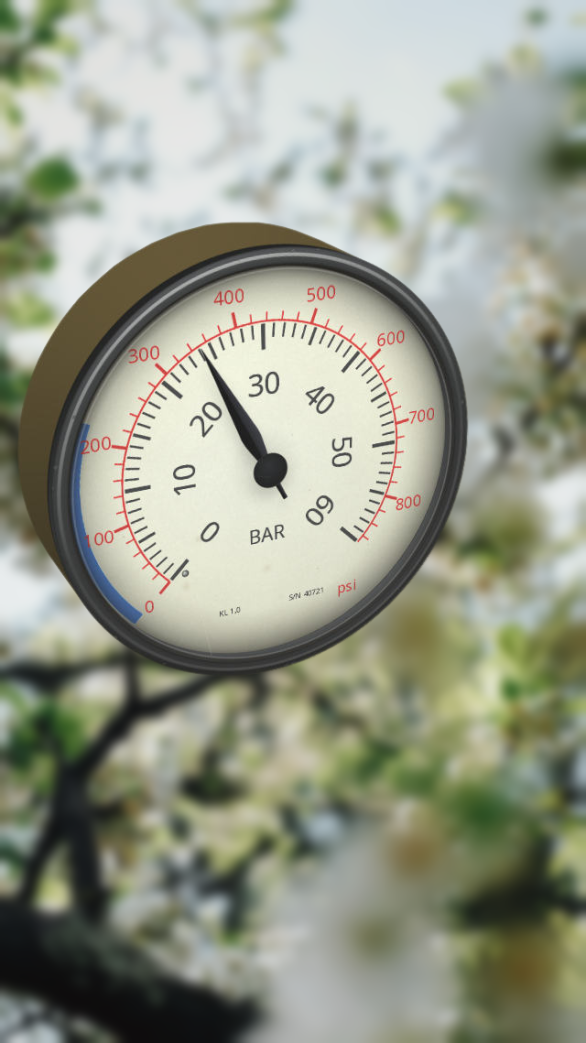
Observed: 24 bar
